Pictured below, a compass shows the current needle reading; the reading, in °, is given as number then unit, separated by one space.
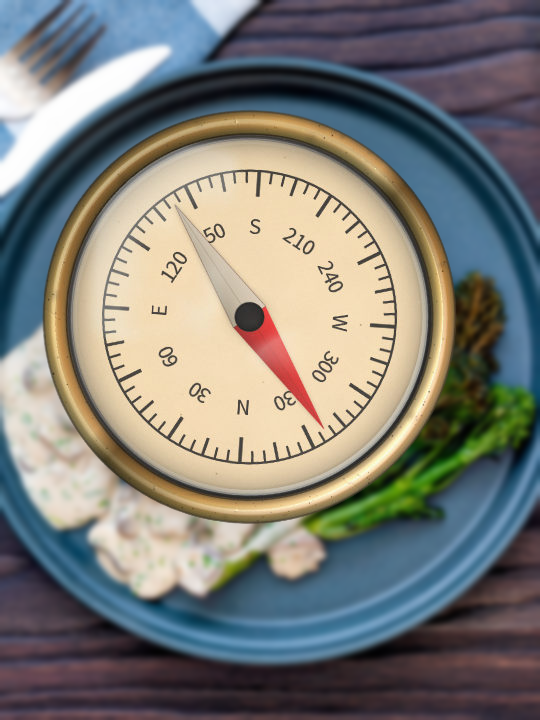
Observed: 322.5 °
